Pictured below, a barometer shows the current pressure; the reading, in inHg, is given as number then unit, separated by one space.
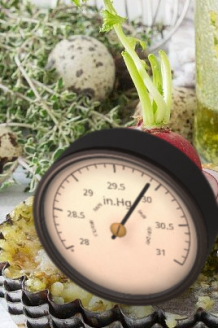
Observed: 29.9 inHg
